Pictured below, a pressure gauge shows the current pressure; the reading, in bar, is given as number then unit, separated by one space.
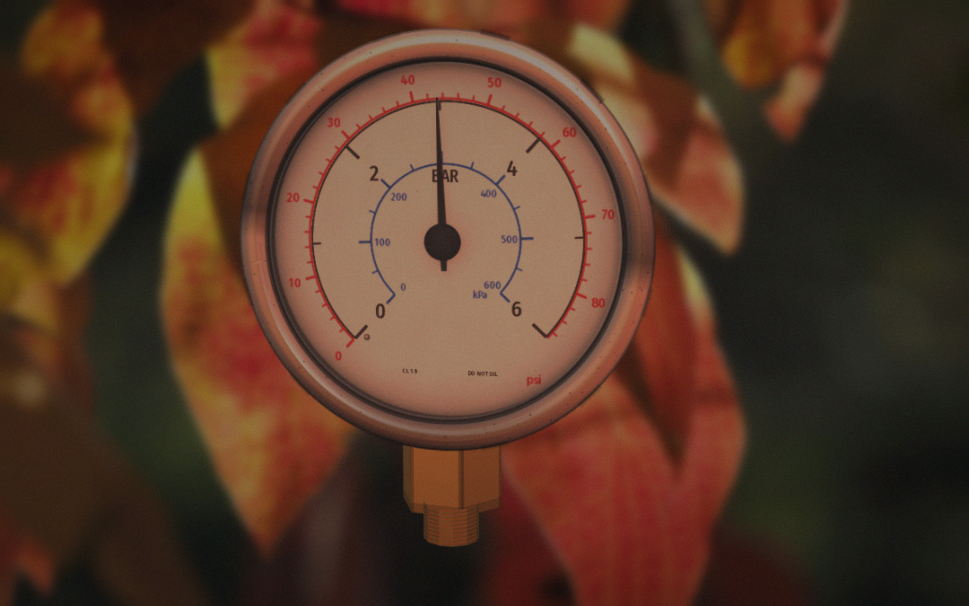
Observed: 3 bar
